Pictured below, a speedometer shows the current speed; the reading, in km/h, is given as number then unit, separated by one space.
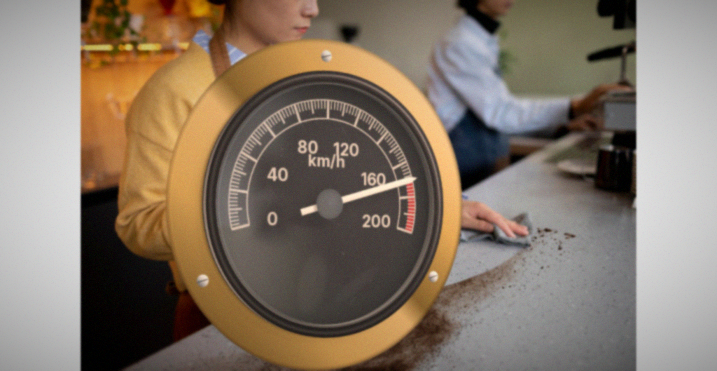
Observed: 170 km/h
